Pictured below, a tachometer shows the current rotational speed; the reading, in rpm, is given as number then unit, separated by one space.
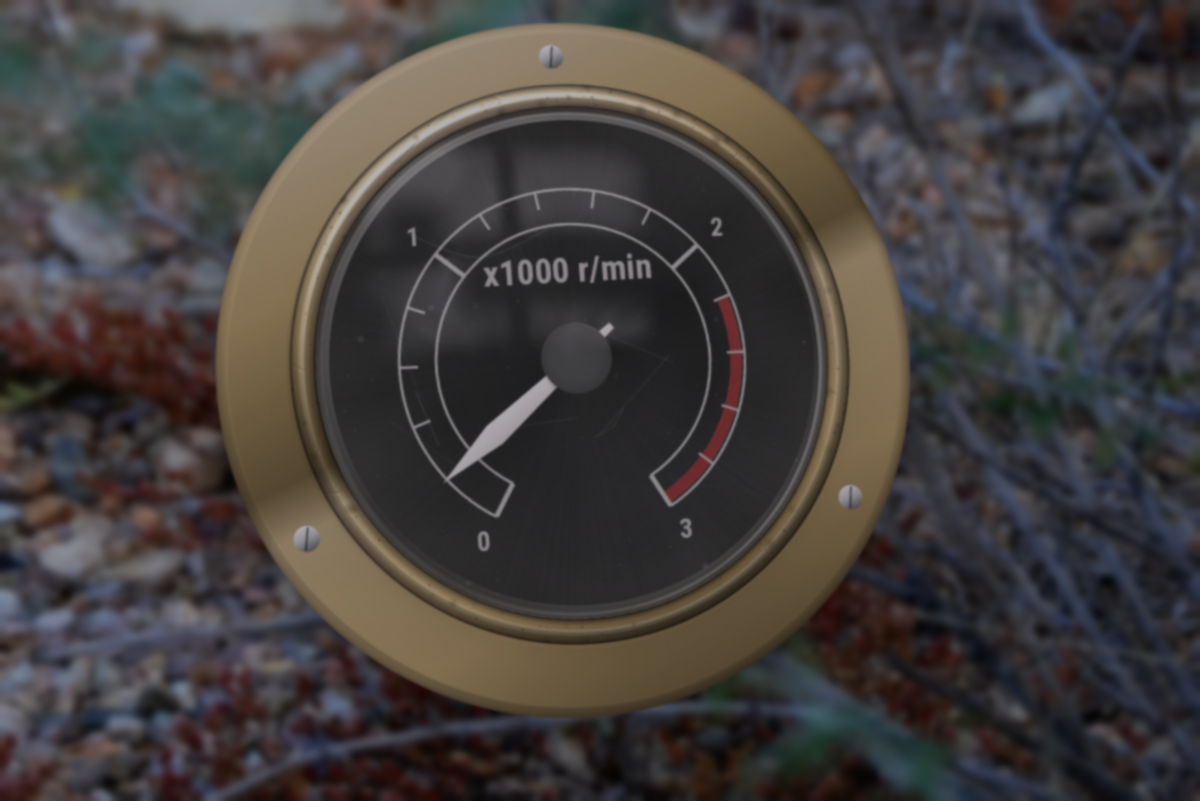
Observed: 200 rpm
